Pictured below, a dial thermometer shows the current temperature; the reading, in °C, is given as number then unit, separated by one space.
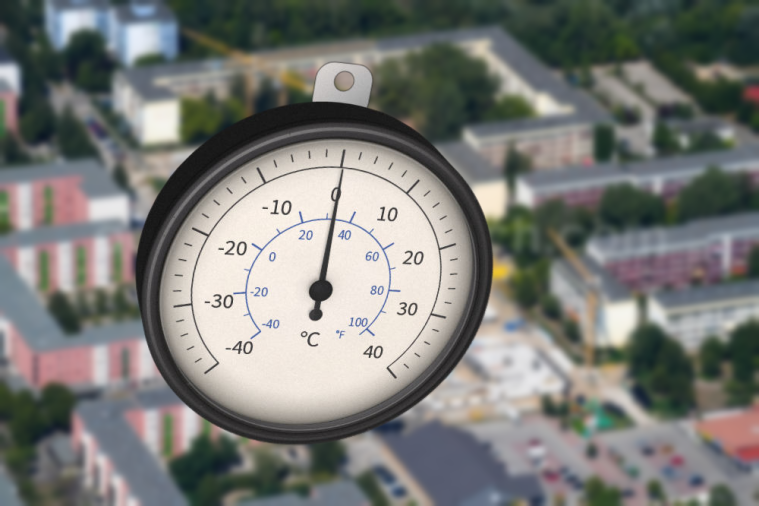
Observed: 0 °C
